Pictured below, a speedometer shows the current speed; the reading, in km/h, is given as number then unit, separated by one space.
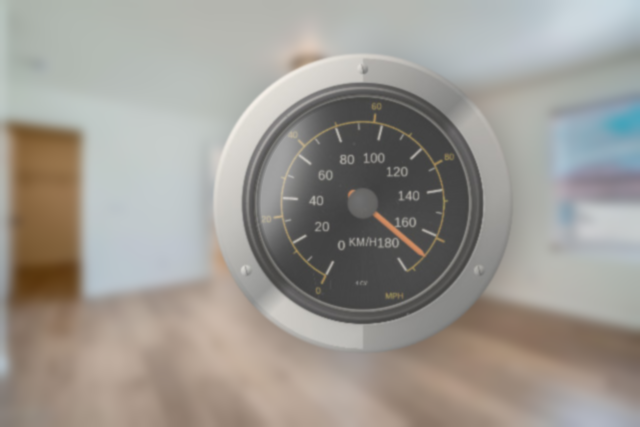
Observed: 170 km/h
